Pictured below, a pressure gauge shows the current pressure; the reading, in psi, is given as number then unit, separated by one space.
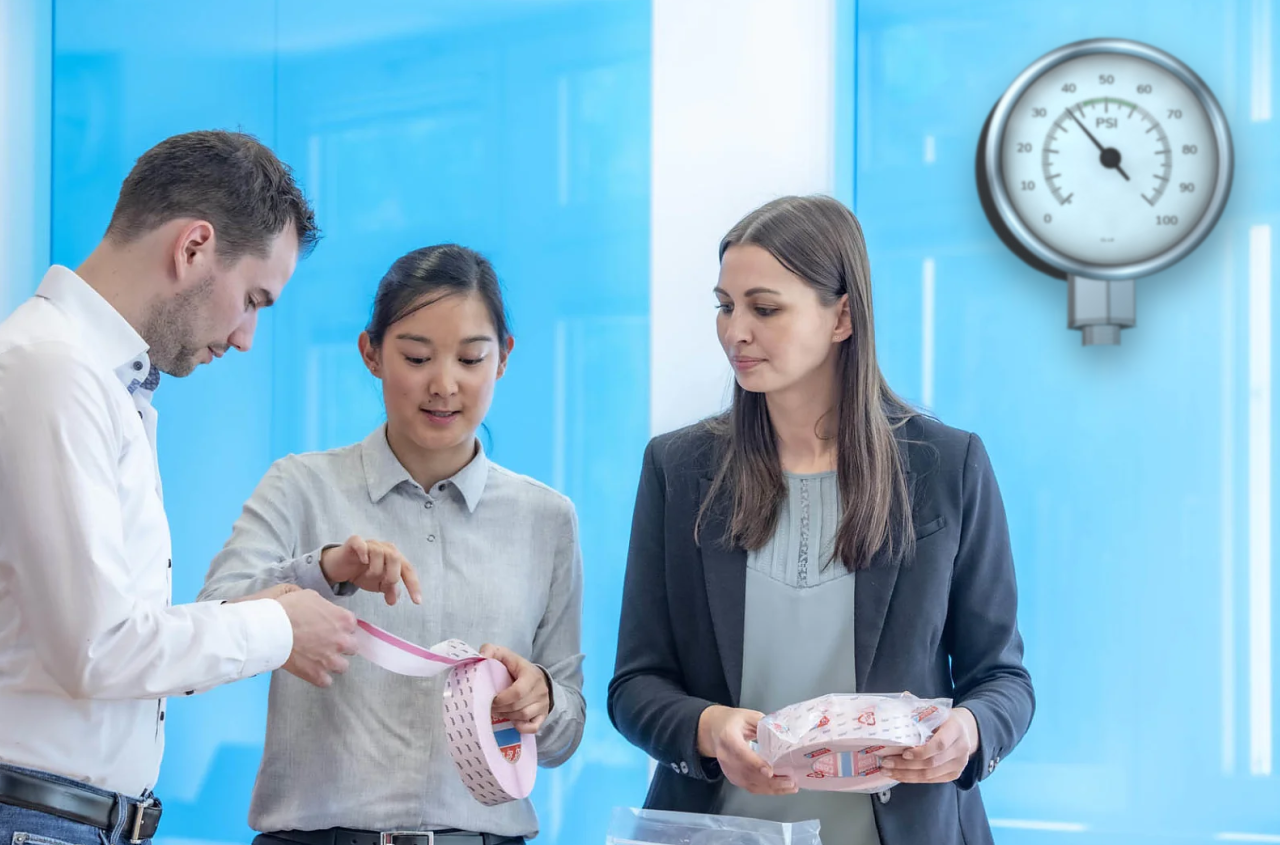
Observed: 35 psi
